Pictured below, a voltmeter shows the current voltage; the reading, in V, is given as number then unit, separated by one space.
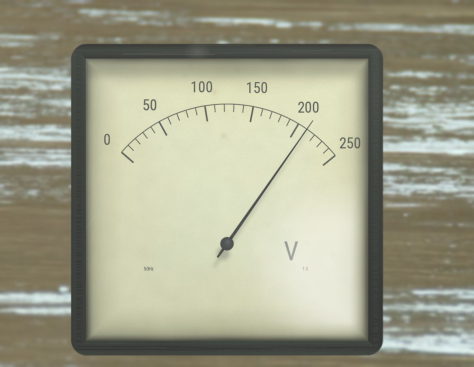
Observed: 210 V
